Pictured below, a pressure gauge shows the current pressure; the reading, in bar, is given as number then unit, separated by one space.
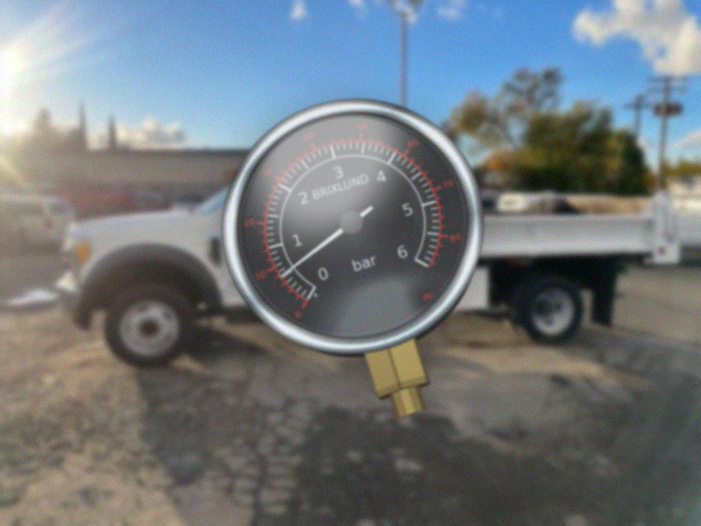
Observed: 0.5 bar
